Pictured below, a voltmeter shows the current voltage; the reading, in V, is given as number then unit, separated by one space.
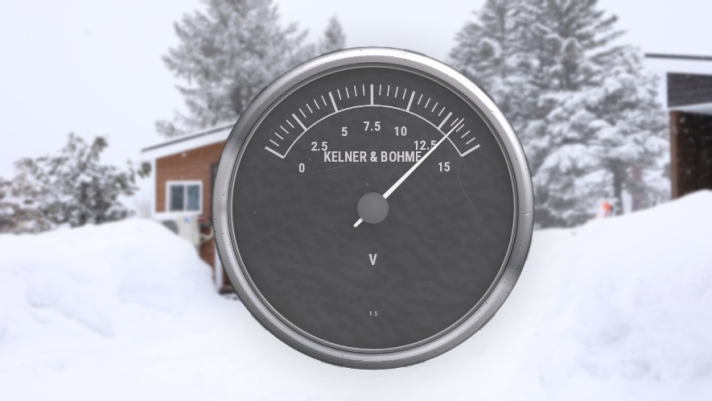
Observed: 13.25 V
